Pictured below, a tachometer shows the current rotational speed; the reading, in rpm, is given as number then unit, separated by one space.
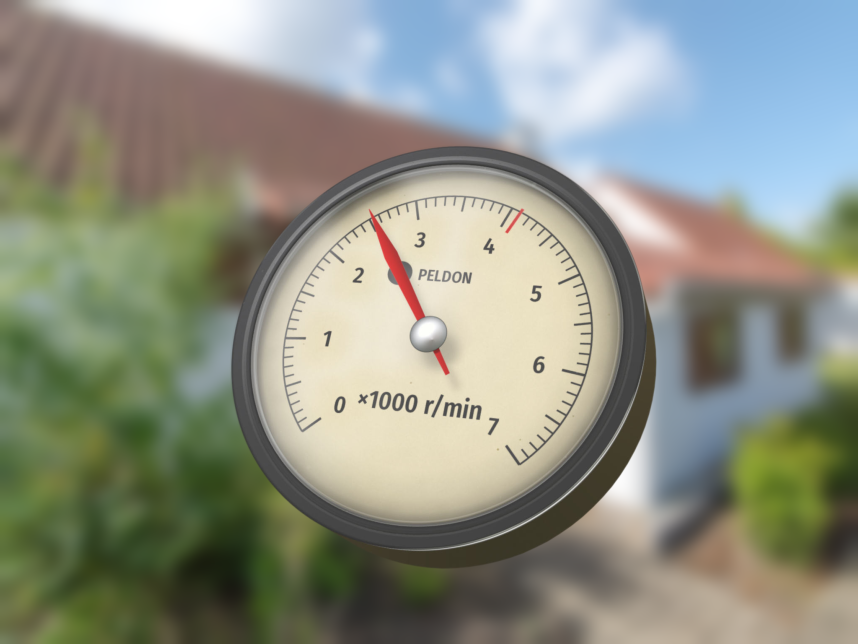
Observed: 2550 rpm
